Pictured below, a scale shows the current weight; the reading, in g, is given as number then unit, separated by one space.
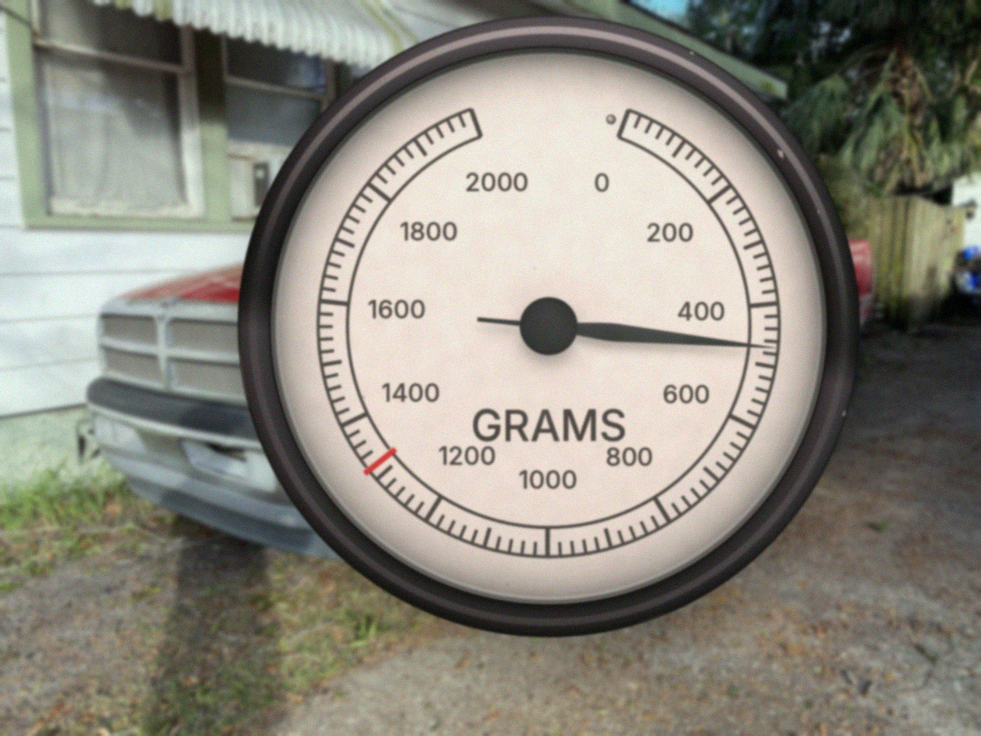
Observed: 470 g
